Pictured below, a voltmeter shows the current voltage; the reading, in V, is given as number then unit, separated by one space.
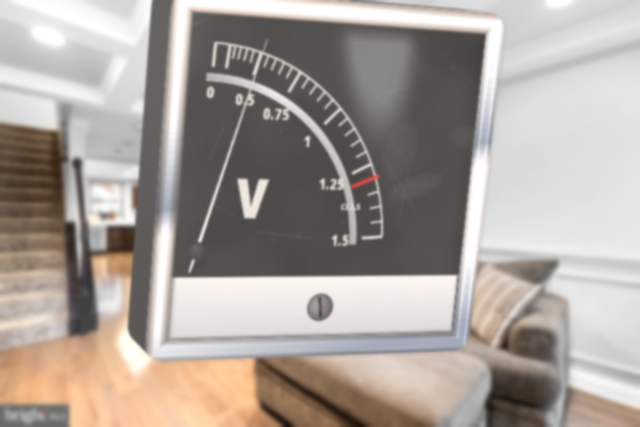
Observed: 0.5 V
